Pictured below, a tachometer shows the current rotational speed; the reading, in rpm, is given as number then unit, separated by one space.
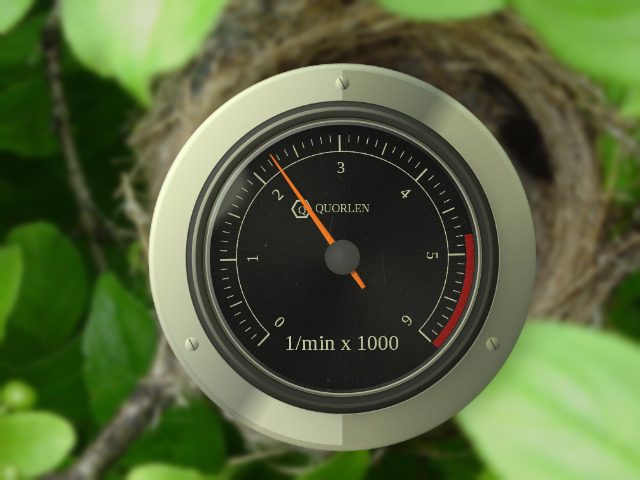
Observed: 2250 rpm
